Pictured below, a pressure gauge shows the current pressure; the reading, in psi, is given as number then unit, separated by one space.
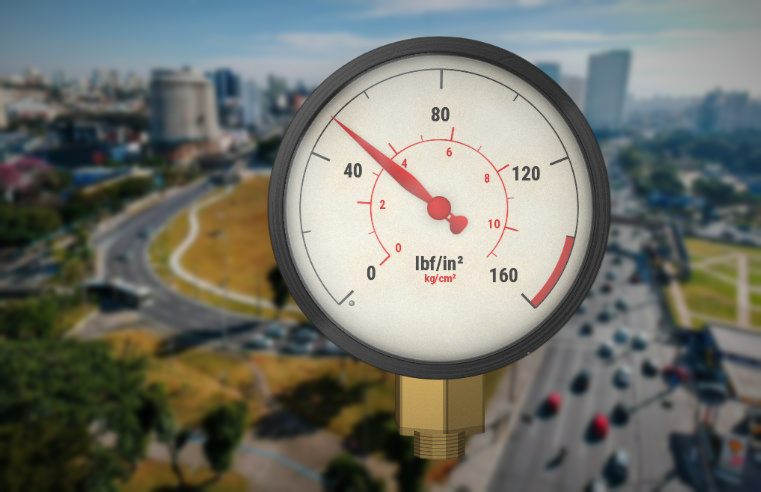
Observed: 50 psi
